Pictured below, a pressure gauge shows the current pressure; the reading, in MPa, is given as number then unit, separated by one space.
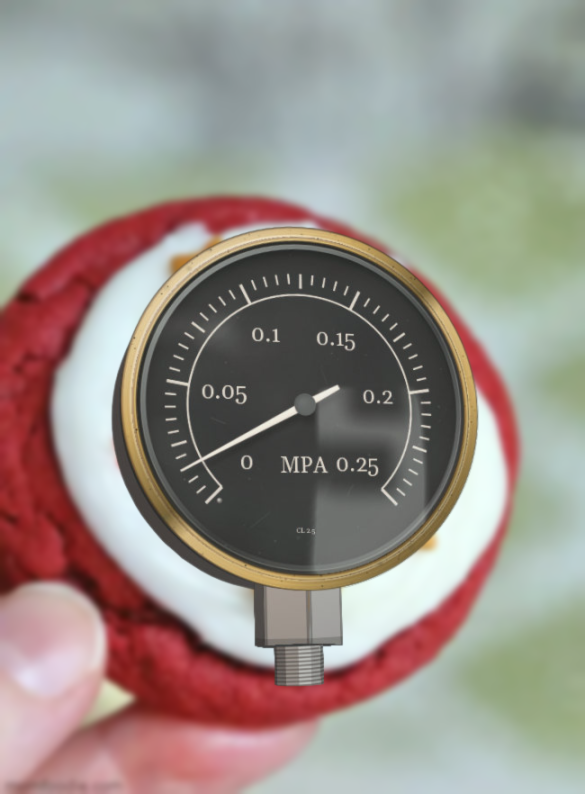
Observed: 0.015 MPa
